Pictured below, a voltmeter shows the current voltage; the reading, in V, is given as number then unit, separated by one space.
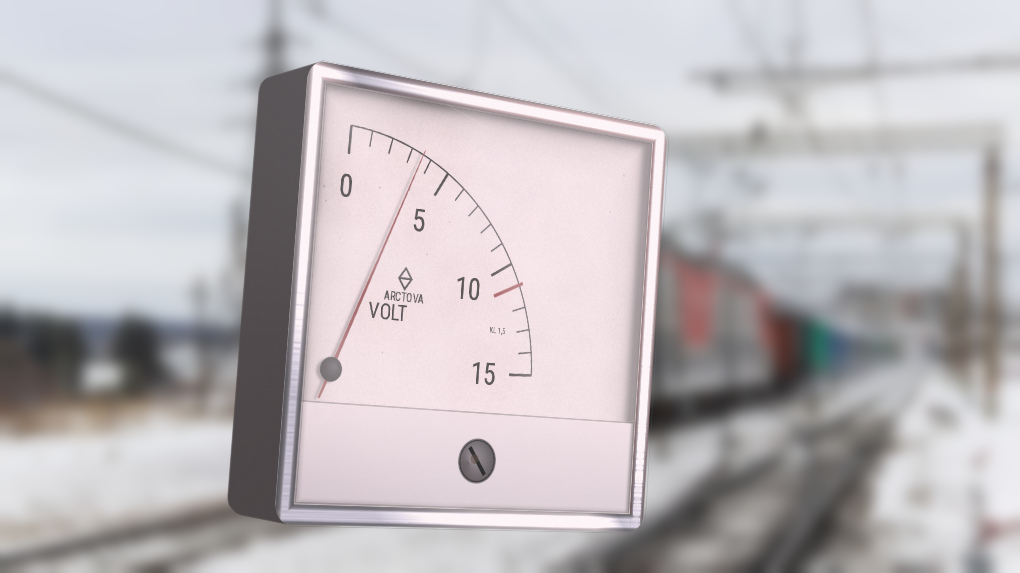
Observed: 3.5 V
